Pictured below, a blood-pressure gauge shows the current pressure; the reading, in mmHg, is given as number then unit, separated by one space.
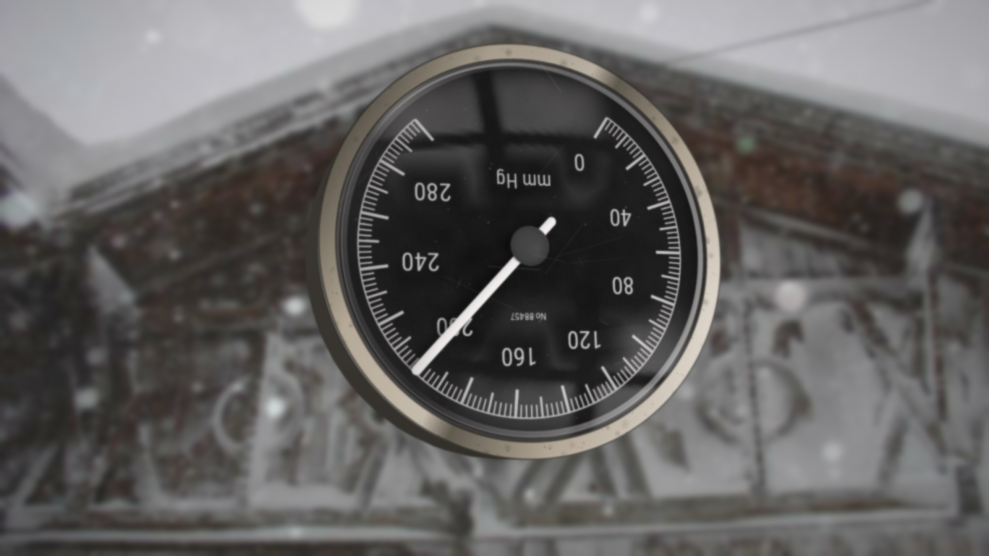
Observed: 200 mmHg
